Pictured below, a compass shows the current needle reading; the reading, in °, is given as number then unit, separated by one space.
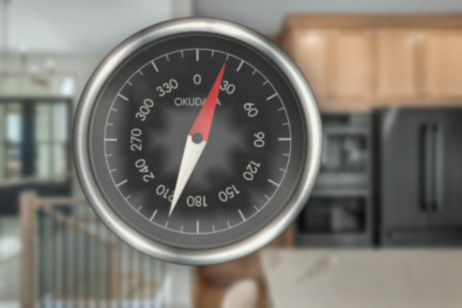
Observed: 20 °
